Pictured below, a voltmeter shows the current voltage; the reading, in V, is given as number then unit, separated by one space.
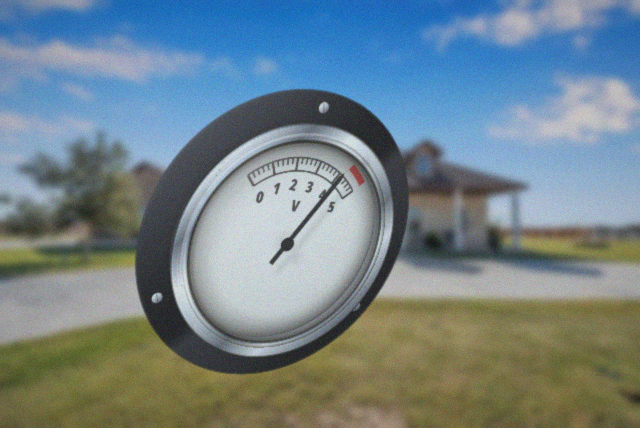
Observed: 4 V
